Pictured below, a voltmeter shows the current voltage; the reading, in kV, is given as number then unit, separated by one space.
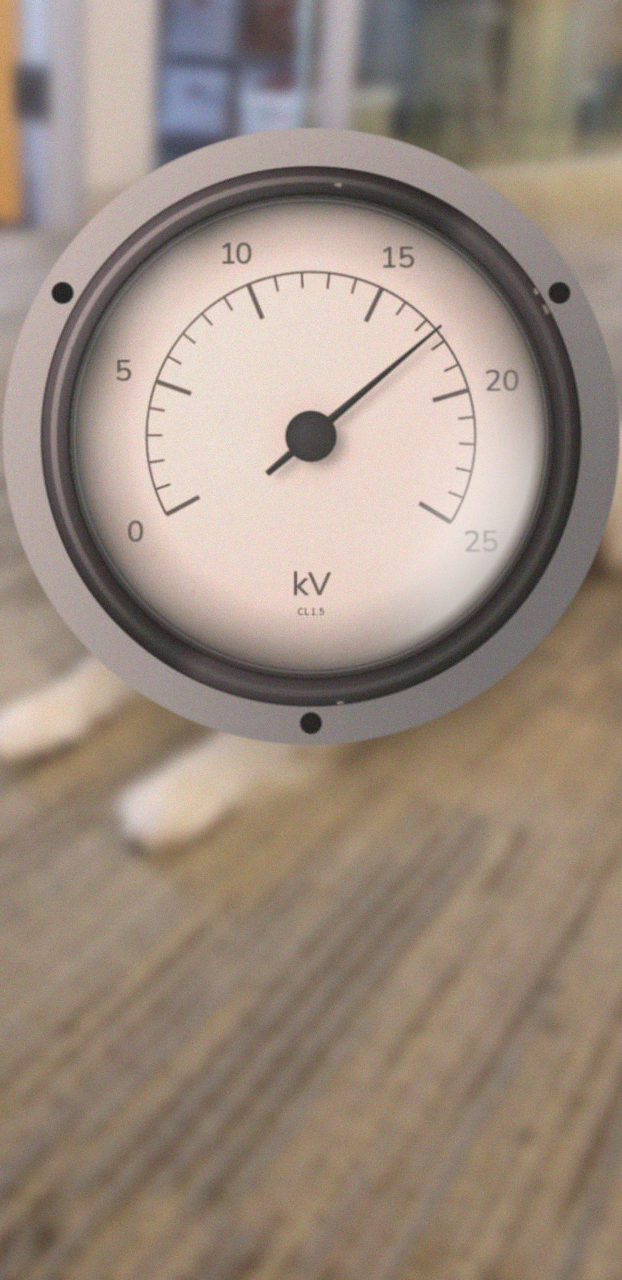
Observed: 17.5 kV
